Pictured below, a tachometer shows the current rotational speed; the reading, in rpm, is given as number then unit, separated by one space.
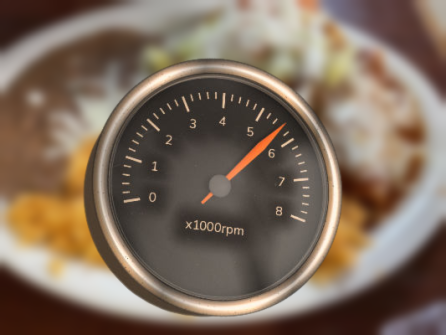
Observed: 5600 rpm
